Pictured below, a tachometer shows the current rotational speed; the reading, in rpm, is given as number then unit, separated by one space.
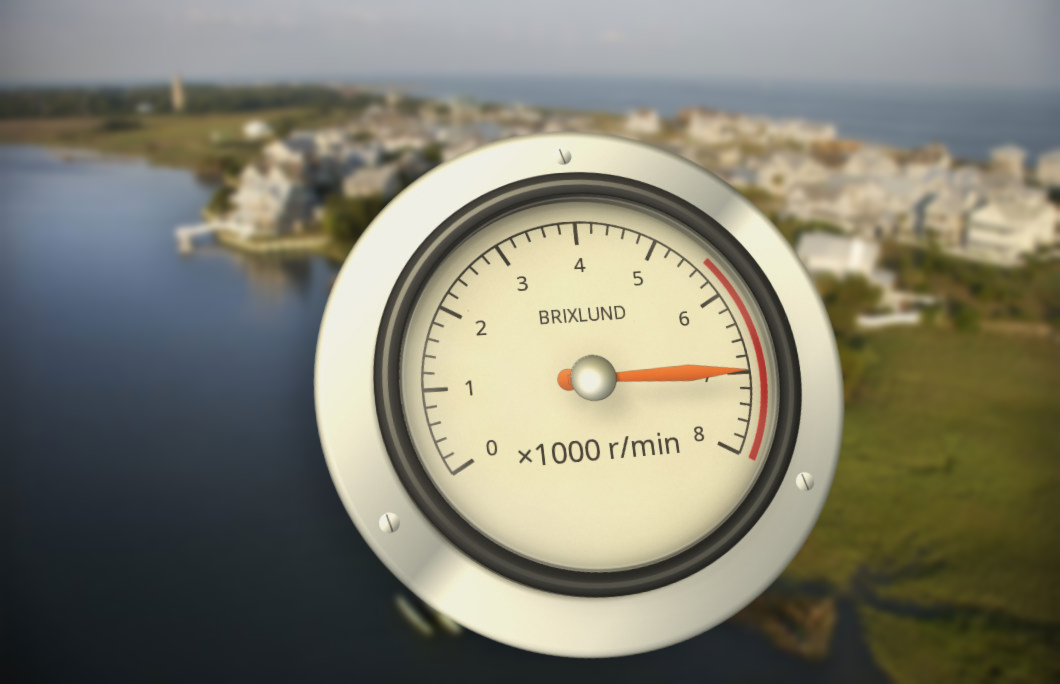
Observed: 7000 rpm
